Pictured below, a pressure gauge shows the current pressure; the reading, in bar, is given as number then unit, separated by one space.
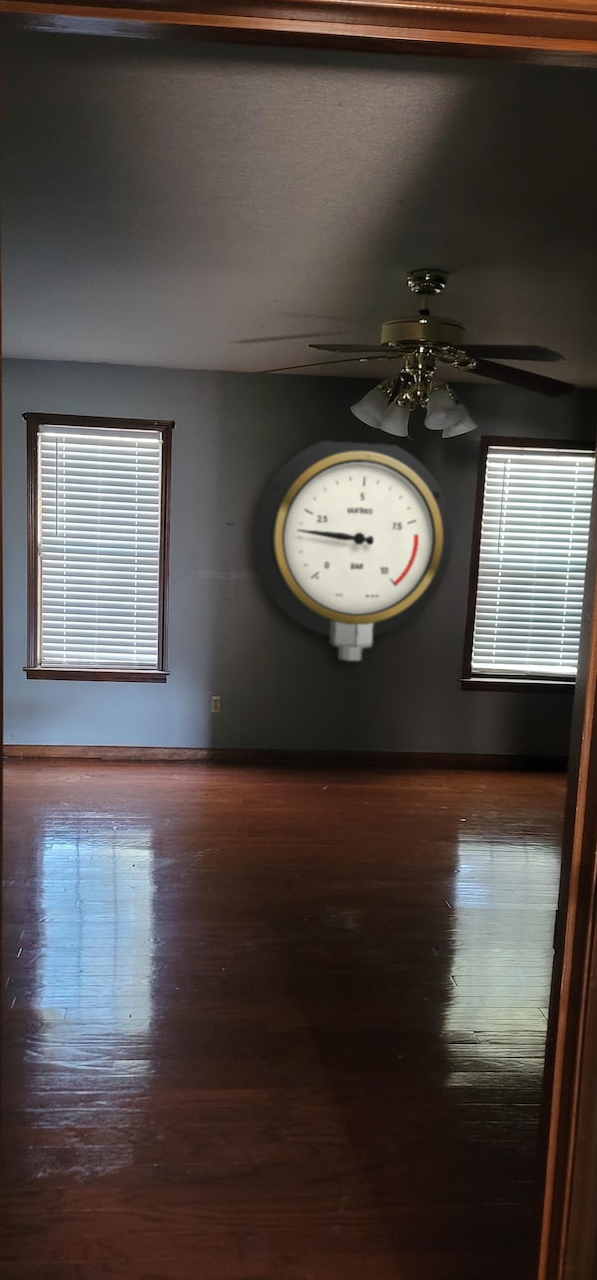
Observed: 1.75 bar
